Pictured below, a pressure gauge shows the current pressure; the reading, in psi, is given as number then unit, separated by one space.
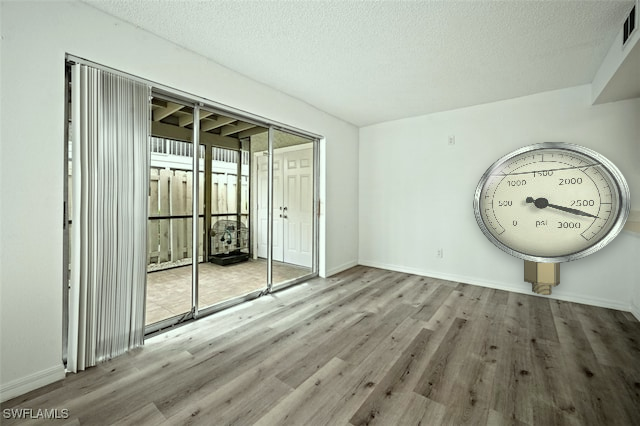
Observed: 2700 psi
